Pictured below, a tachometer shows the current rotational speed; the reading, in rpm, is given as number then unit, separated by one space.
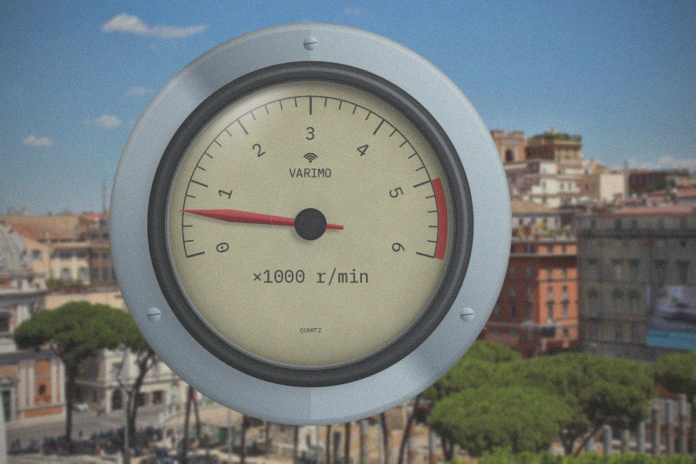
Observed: 600 rpm
